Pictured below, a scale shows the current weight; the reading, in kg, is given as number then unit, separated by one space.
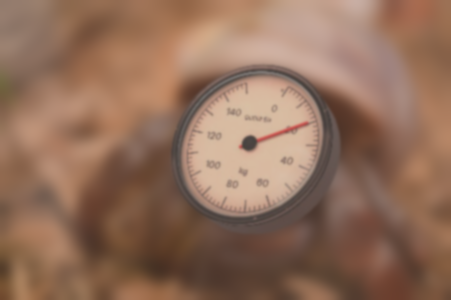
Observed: 20 kg
